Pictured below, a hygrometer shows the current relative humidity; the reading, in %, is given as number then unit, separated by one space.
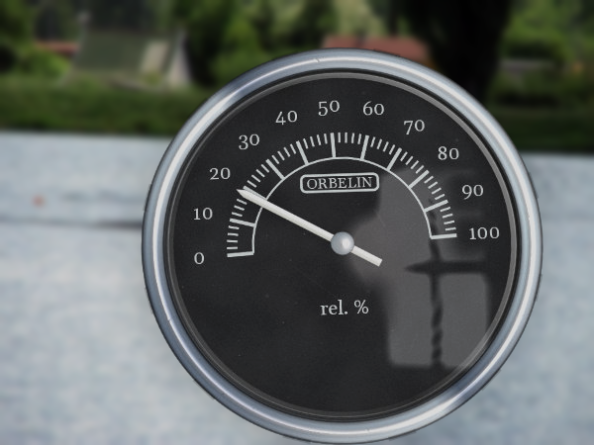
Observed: 18 %
